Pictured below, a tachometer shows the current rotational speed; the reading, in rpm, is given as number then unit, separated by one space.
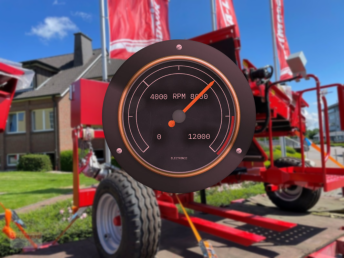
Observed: 8000 rpm
